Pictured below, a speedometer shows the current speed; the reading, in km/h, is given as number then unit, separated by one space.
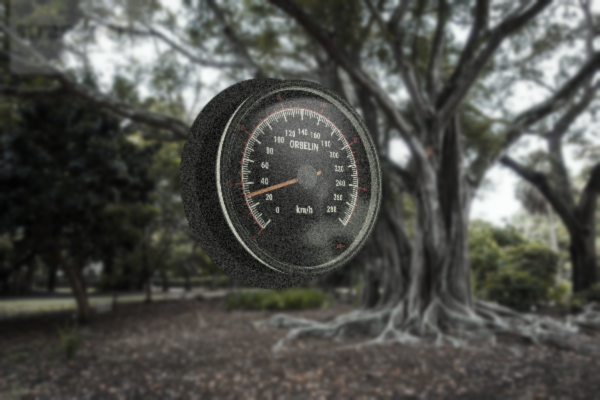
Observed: 30 km/h
